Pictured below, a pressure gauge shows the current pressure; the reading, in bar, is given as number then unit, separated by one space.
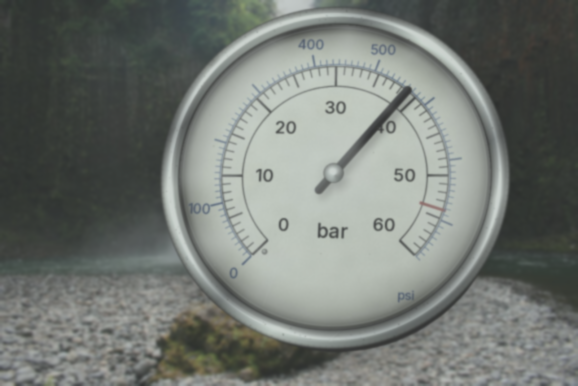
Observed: 39 bar
